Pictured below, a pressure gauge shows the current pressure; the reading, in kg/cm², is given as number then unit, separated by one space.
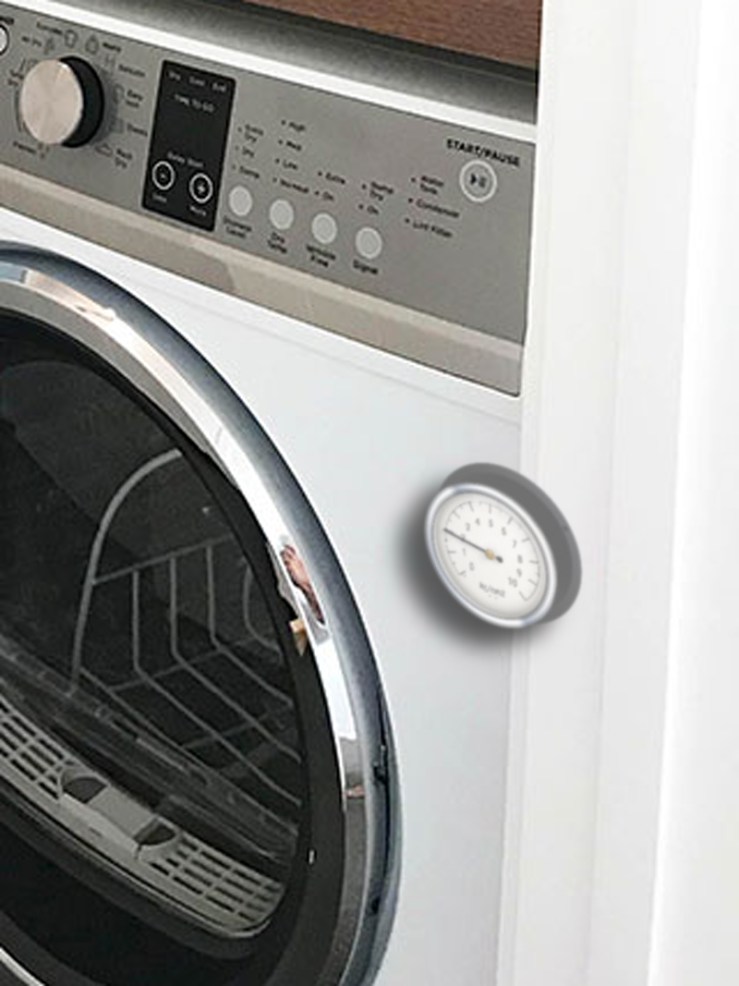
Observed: 2 kg/cm²
